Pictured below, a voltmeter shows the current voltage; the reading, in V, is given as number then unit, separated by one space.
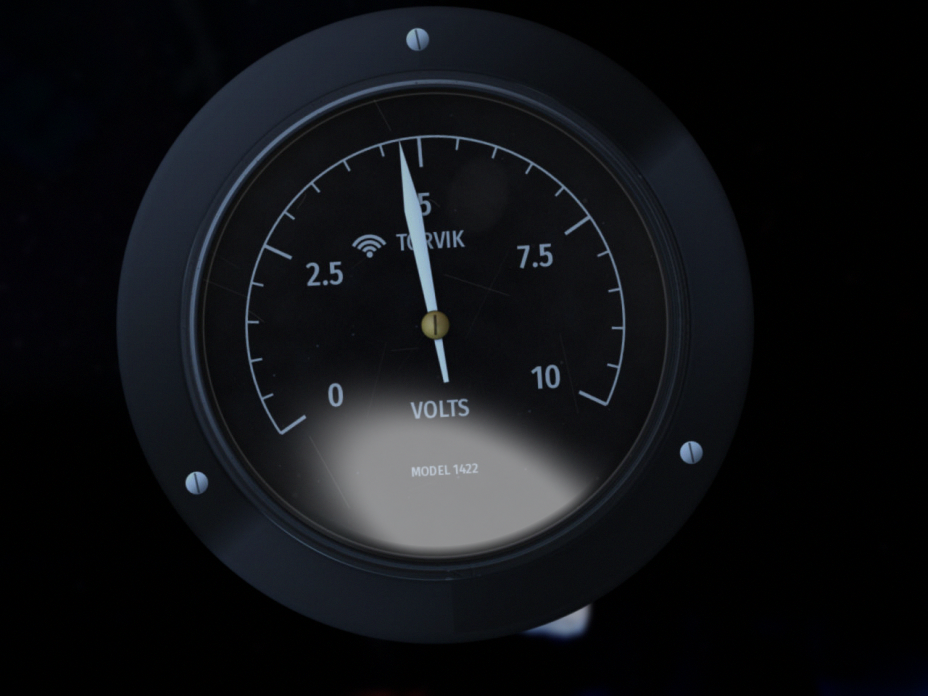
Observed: 4.75 V
